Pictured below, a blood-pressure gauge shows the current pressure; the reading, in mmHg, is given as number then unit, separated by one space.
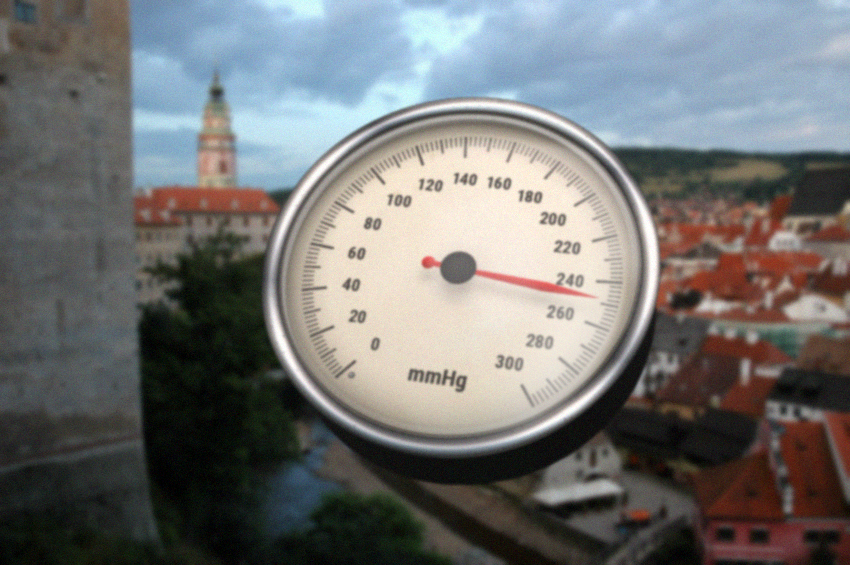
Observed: 250 mmHg
